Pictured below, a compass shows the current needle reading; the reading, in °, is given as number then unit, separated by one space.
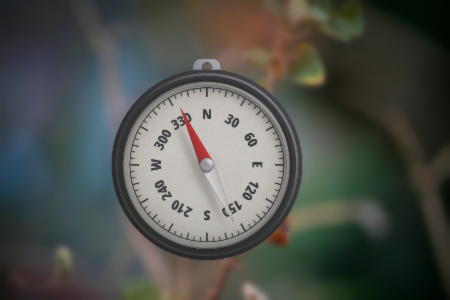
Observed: 335 °
